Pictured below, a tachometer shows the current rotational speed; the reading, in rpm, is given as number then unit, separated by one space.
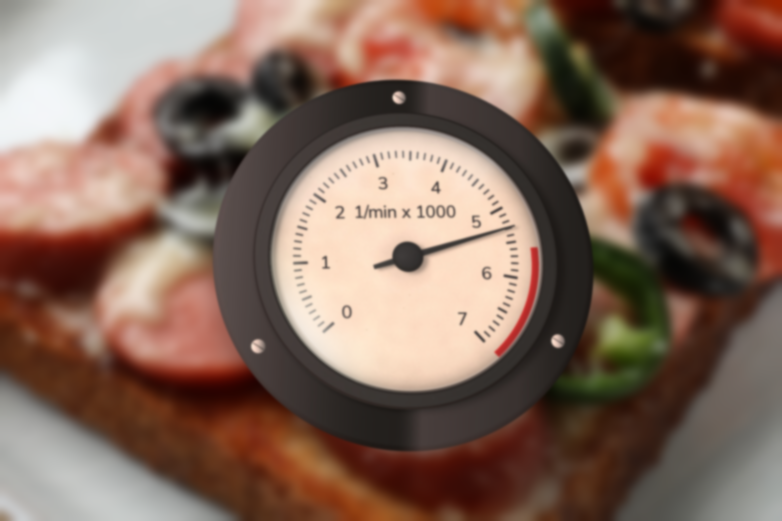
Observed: 5300 rpm
